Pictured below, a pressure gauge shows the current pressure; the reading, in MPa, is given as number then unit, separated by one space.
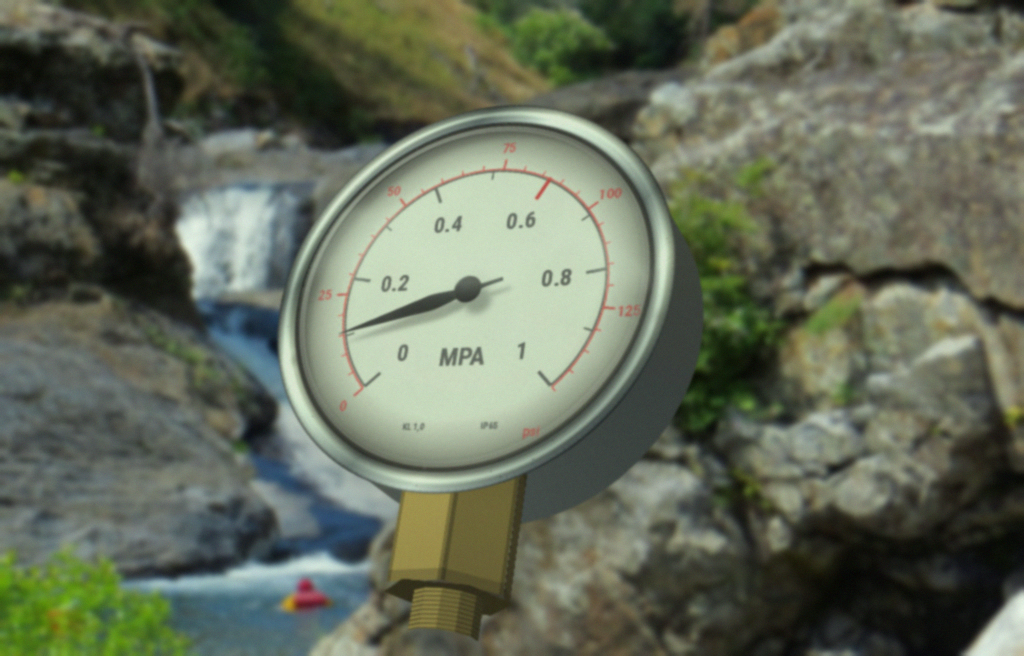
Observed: 0.1 MPa
